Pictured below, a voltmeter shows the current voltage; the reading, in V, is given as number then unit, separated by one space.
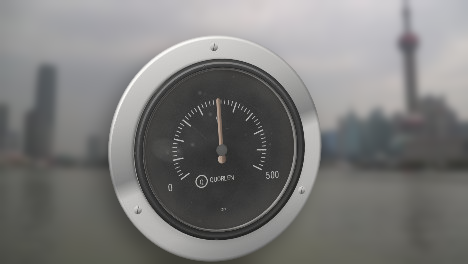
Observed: 250 V
